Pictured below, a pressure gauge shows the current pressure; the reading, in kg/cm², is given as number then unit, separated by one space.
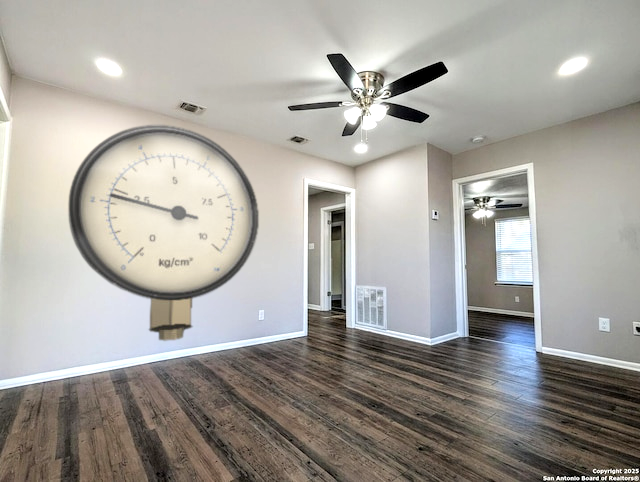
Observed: 2.25 kg/cm²
